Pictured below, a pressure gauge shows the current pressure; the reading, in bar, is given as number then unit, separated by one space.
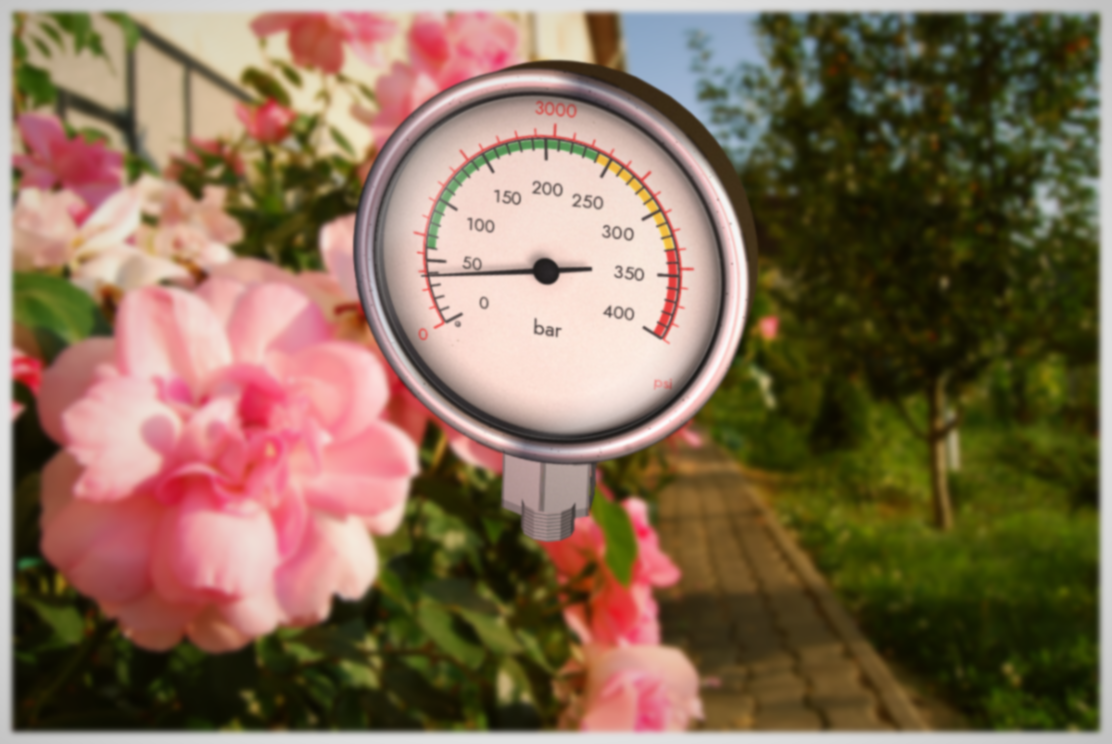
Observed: 40 bar
